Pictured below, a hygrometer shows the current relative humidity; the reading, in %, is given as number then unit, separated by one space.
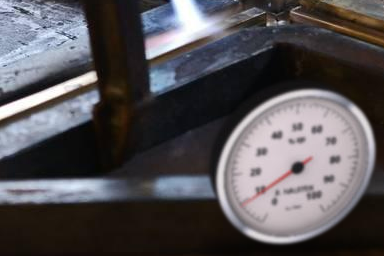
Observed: 10 %
